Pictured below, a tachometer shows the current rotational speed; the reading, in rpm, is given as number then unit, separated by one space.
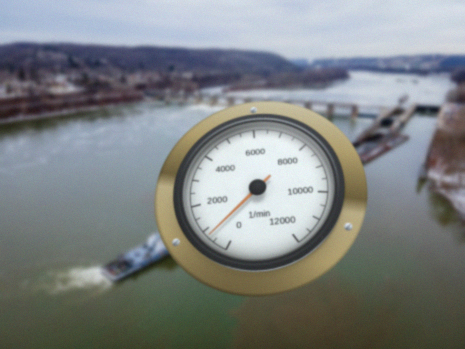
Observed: 750 rpm
